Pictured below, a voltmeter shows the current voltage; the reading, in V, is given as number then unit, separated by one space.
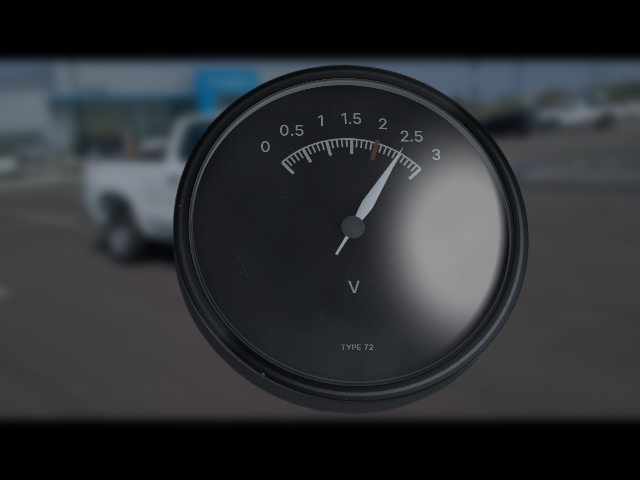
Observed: 2.5 V
